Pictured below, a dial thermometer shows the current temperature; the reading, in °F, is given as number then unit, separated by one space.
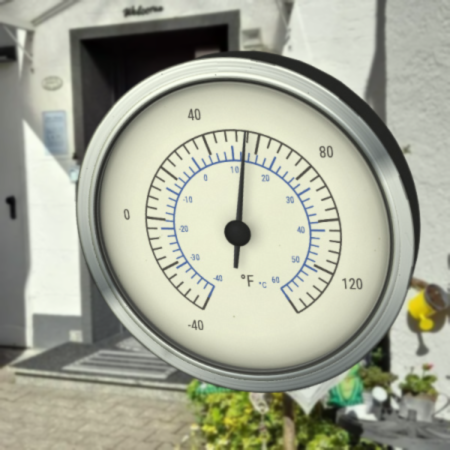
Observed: 56 °F
